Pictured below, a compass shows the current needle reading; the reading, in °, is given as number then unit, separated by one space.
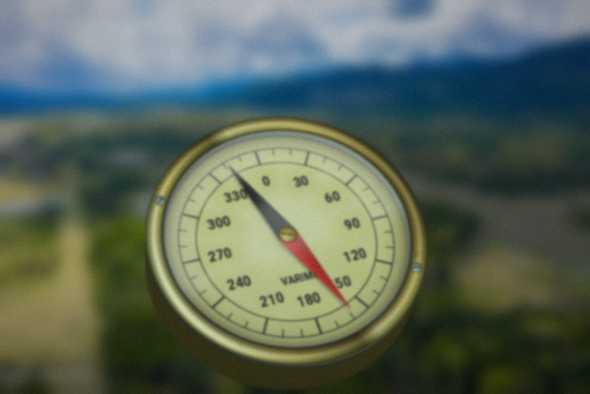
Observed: 160 °
